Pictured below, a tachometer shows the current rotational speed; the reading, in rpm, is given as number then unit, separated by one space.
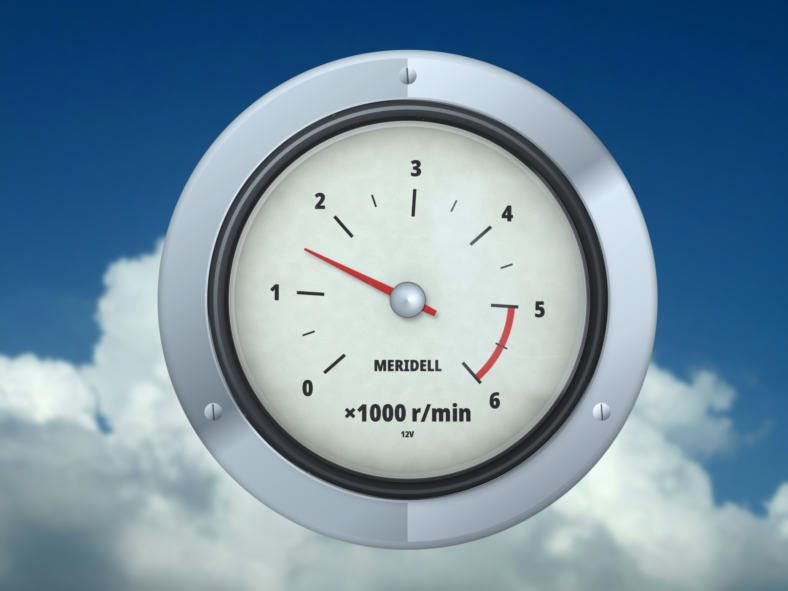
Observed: 1500 rpm
